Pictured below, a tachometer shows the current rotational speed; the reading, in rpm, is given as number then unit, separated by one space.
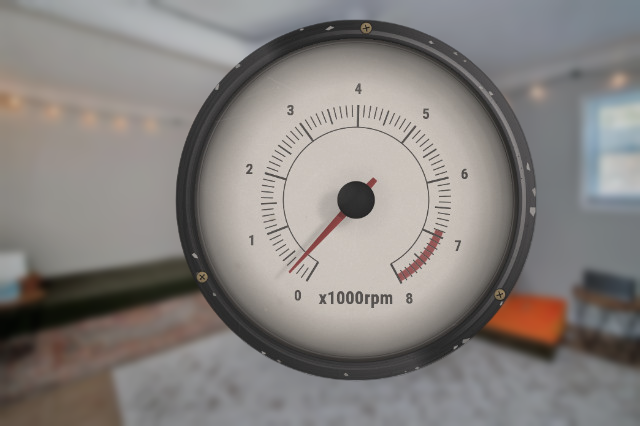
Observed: 300 rpm
